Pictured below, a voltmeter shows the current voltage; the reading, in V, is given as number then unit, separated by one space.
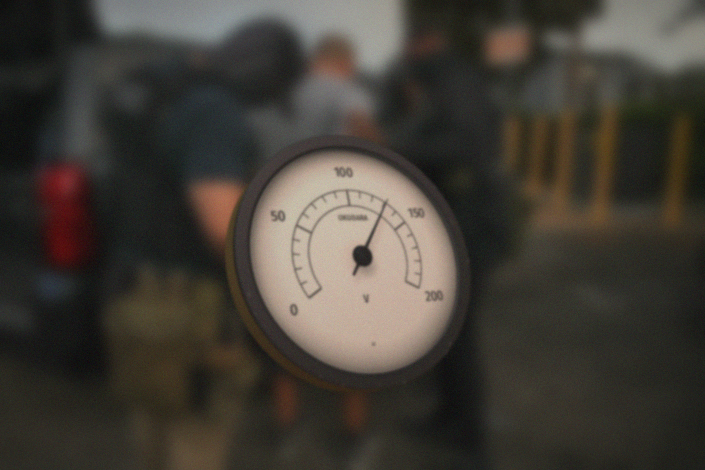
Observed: 130 V
